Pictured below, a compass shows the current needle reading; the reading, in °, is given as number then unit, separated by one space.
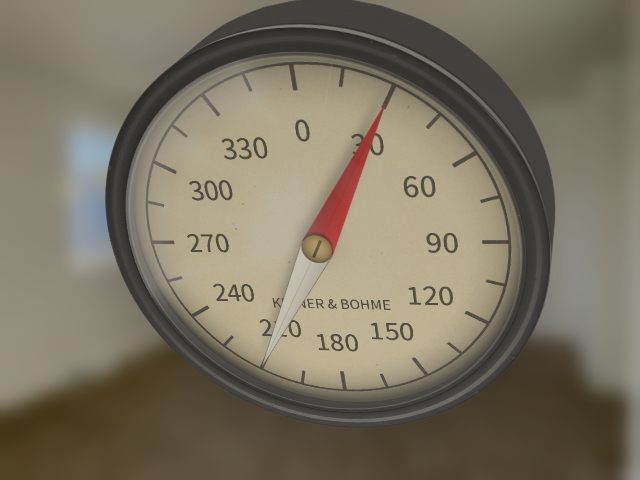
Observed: 30 °
